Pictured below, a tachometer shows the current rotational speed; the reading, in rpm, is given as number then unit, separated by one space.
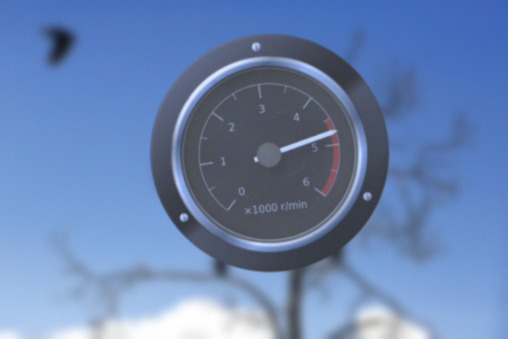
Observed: 4750 rpm
